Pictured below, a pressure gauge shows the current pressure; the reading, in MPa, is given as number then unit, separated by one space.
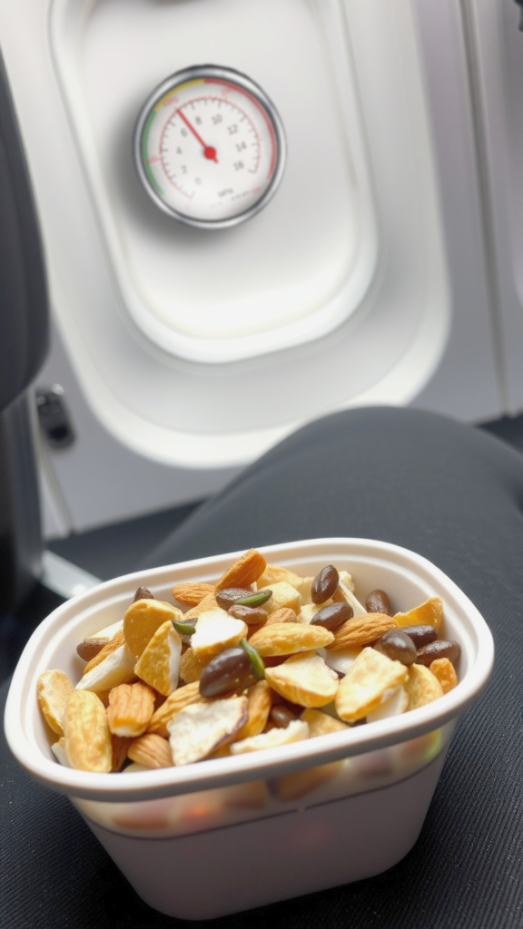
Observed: 7 MPa
